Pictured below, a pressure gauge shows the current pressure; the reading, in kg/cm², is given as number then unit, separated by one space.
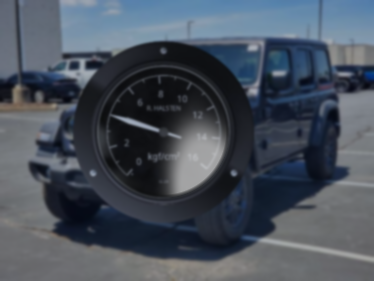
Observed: 4 kg/cm²
